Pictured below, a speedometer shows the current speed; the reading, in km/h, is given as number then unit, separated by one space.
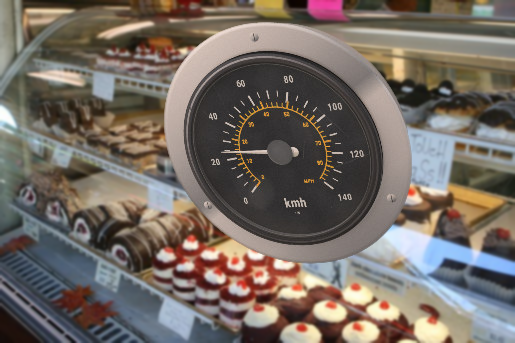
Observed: 25 km/h
